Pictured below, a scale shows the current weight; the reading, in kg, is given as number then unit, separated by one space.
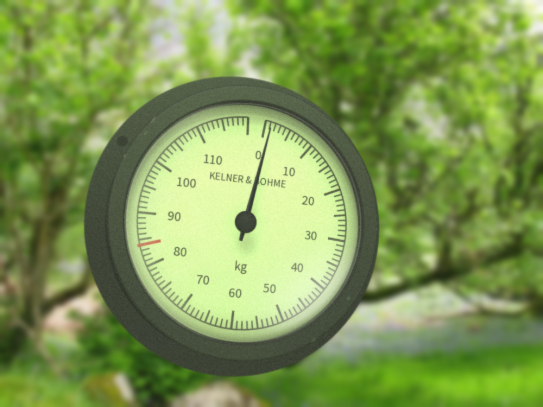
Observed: 1 kg
